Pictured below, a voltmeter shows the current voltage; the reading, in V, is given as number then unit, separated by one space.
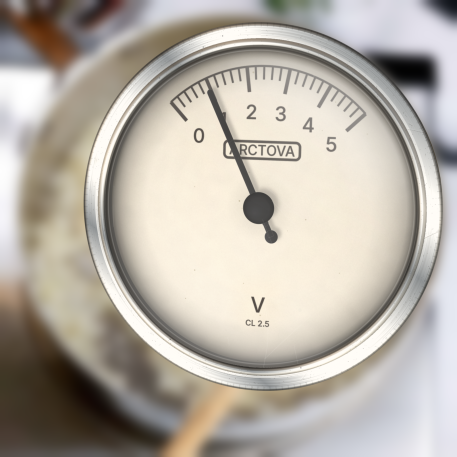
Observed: 1 V
